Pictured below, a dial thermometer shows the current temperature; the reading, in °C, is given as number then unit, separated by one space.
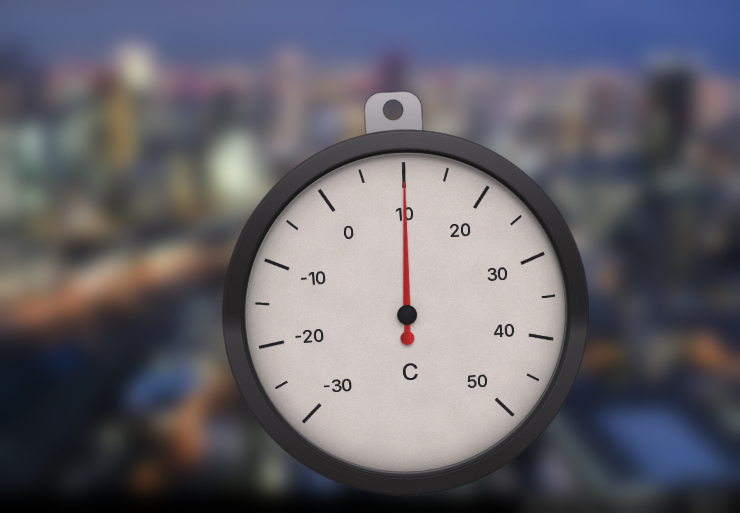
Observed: 10 °C
